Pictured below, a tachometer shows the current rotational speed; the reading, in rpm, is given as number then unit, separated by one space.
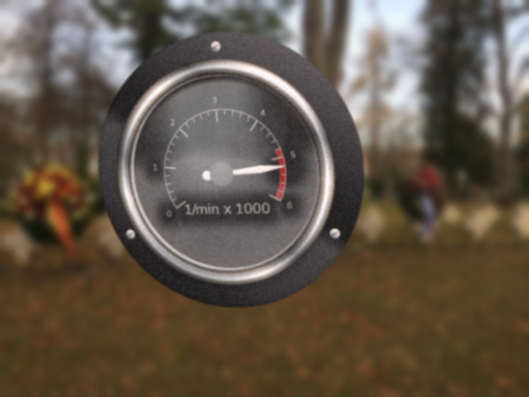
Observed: 5200 rpm
